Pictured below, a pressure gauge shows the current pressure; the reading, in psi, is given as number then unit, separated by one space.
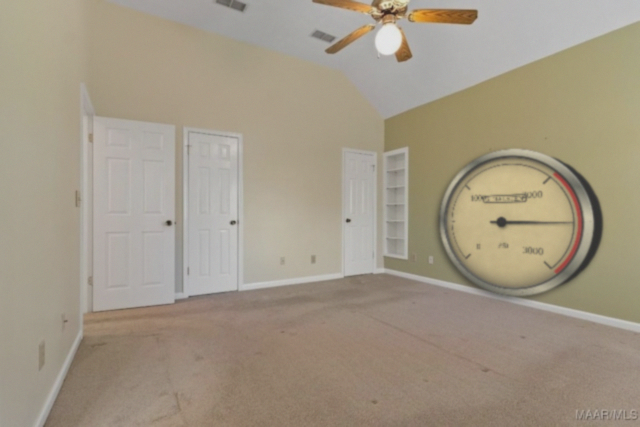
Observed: 2500 psi
